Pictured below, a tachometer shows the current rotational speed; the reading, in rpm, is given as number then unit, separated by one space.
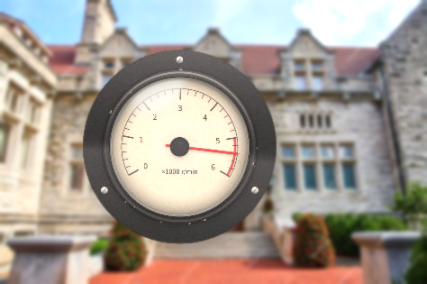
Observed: 5400 rpm
